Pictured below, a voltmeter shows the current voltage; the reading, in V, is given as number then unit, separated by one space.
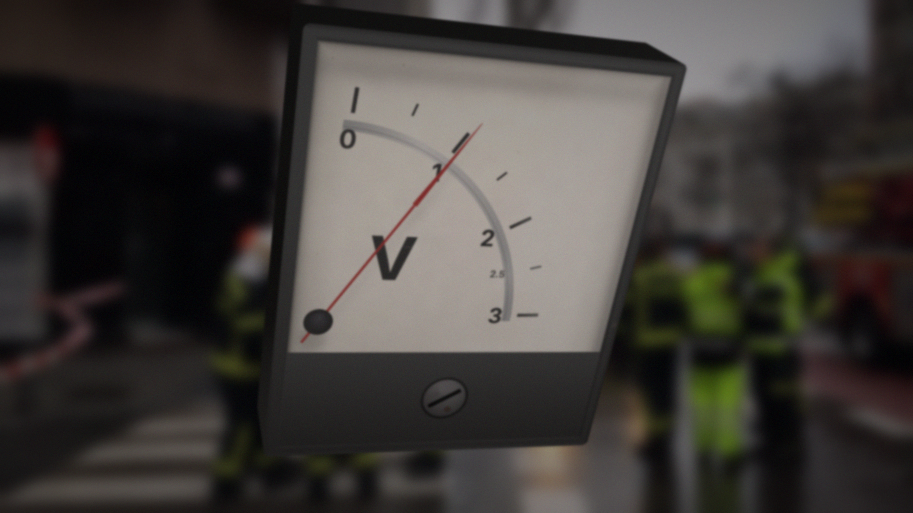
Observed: 1 V
